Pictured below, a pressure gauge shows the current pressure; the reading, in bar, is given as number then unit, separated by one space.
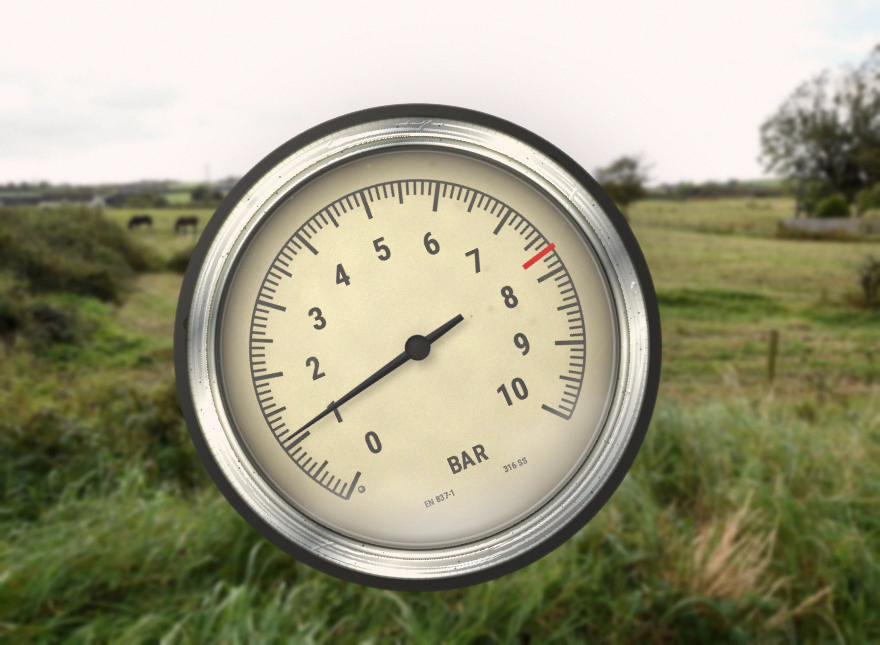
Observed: 1.1 bar
